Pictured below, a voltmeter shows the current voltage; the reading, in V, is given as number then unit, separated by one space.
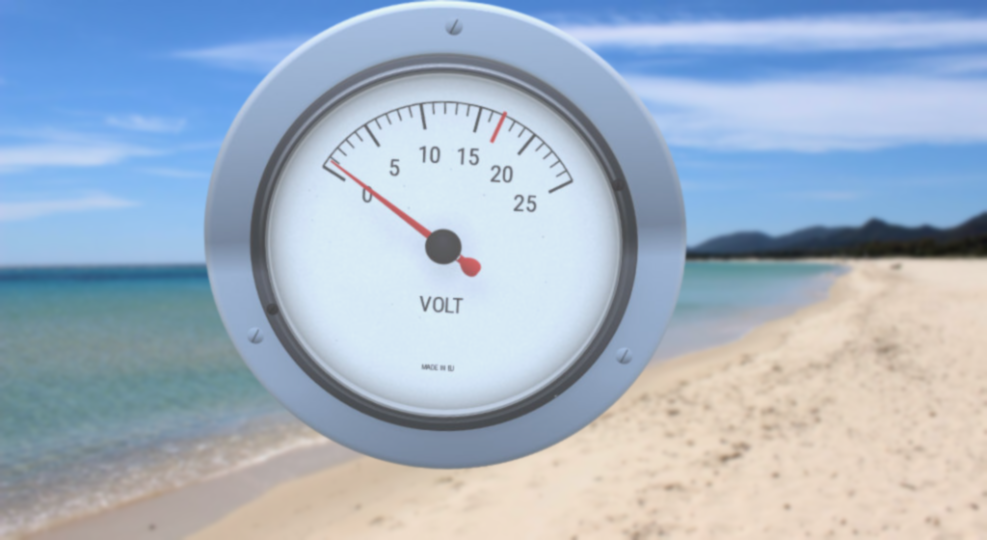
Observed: 1 V
